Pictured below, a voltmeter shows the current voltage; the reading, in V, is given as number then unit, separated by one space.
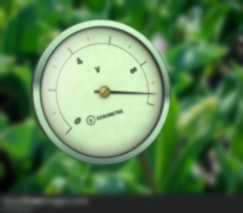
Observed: 9.5 V
